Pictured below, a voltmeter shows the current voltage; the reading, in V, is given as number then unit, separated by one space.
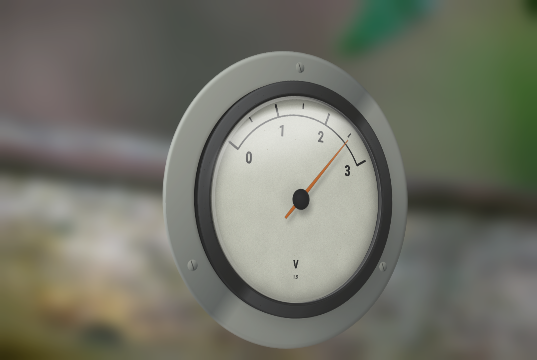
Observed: 2.5 V
